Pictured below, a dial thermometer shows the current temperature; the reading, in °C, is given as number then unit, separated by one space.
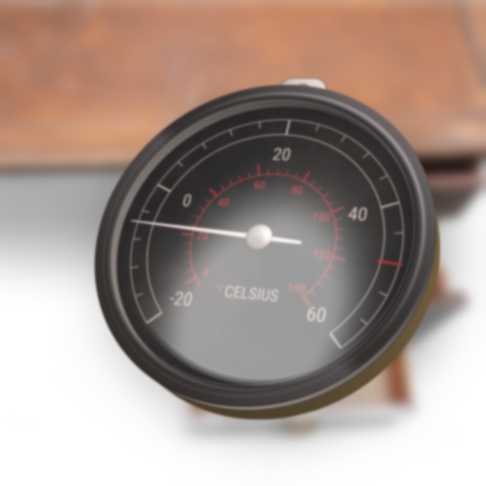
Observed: -6 °C
